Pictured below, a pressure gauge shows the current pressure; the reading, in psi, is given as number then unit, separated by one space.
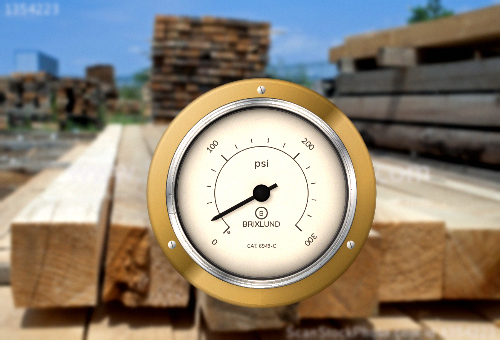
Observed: 20 psi
